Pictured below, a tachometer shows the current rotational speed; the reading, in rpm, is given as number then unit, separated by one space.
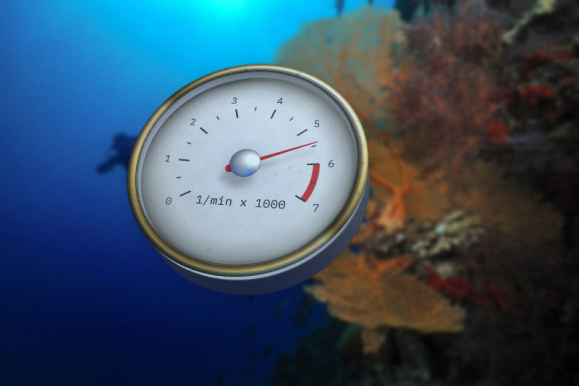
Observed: 5500 rpm
